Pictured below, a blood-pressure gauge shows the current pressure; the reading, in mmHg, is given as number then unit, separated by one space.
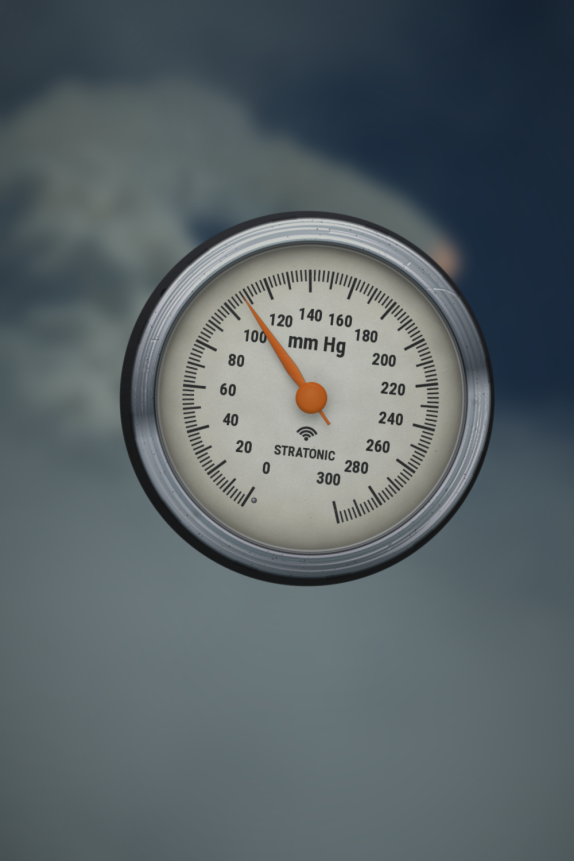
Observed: 108 mmHg
